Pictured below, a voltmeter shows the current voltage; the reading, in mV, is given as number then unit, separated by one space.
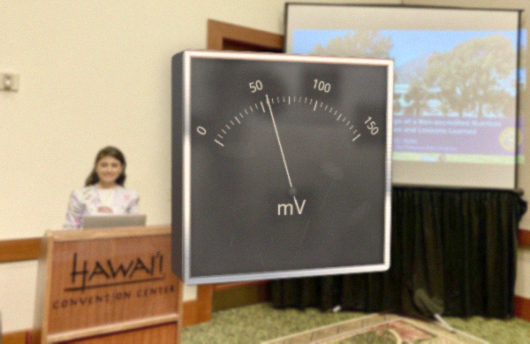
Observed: 55 mV
